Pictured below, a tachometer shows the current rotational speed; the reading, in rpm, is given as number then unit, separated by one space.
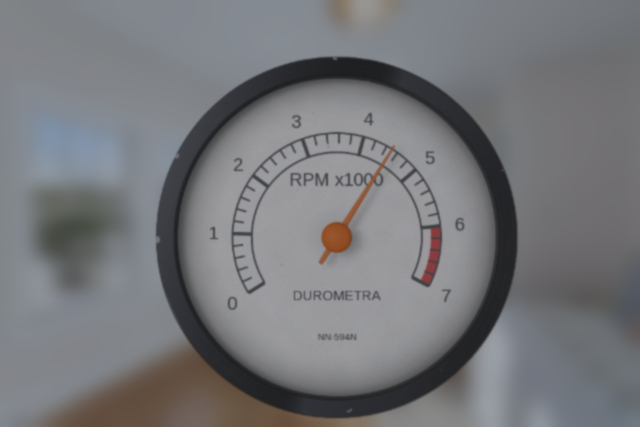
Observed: 4500 rpm
